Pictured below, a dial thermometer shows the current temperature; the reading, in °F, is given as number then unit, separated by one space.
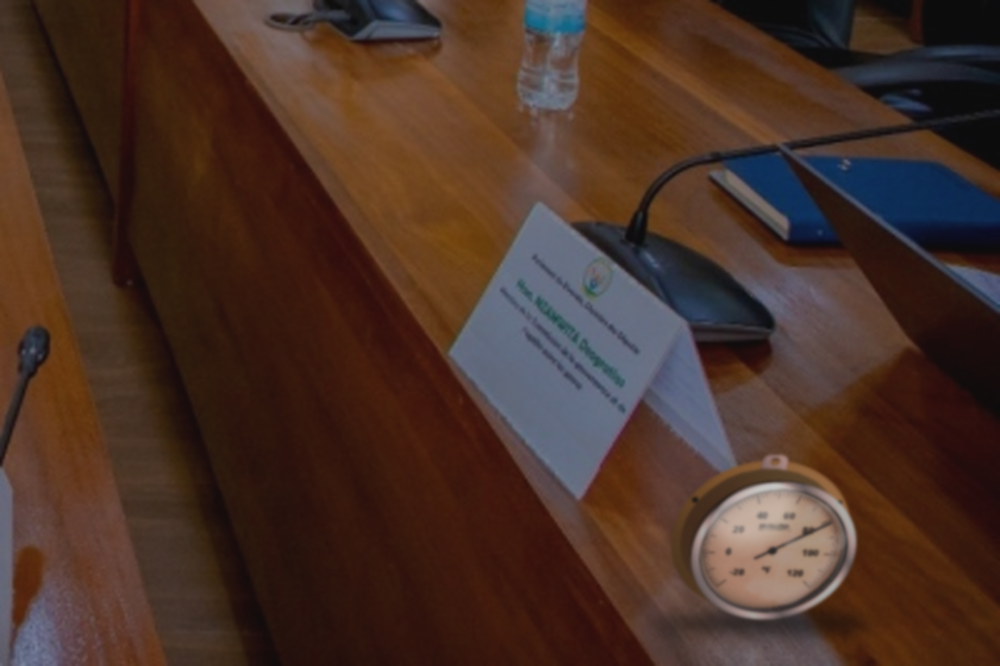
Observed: 80 °F
